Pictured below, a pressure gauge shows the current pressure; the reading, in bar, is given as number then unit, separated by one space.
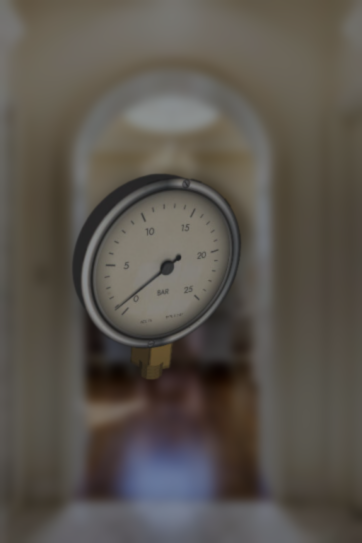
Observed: 1 bar
